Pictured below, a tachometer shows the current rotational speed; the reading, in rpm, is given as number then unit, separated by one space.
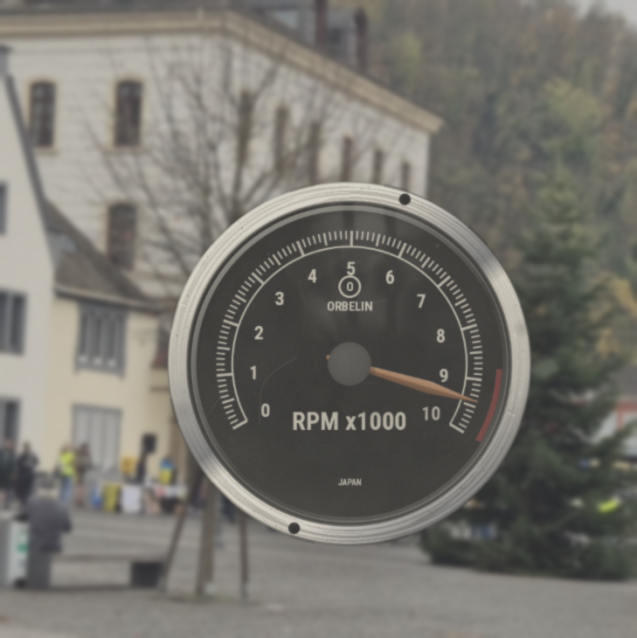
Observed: 9400 rpm
